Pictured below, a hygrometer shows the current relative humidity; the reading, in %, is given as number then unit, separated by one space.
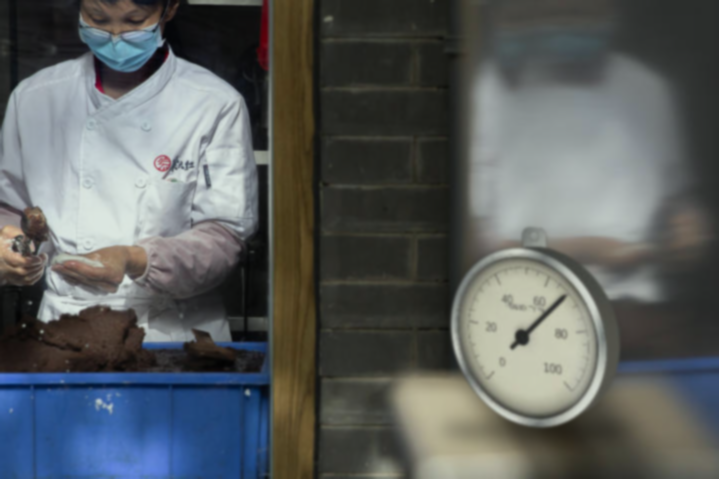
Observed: 68 %
